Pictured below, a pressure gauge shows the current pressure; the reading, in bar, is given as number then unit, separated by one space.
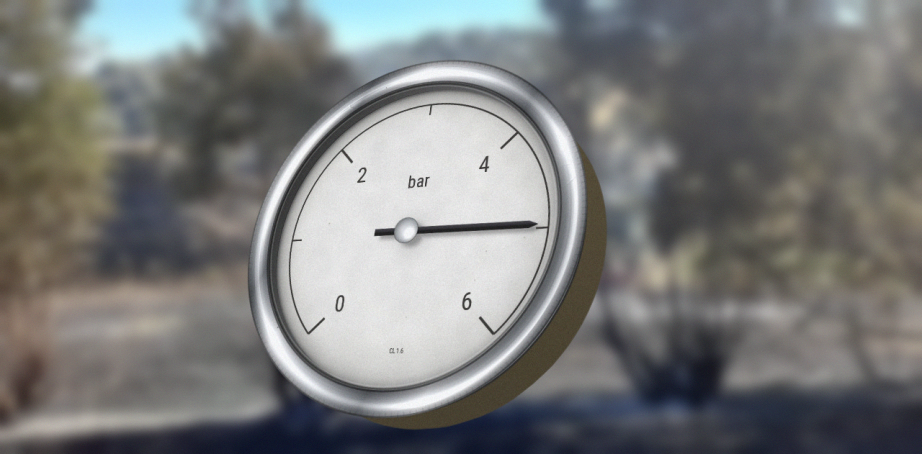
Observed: 5 bar
